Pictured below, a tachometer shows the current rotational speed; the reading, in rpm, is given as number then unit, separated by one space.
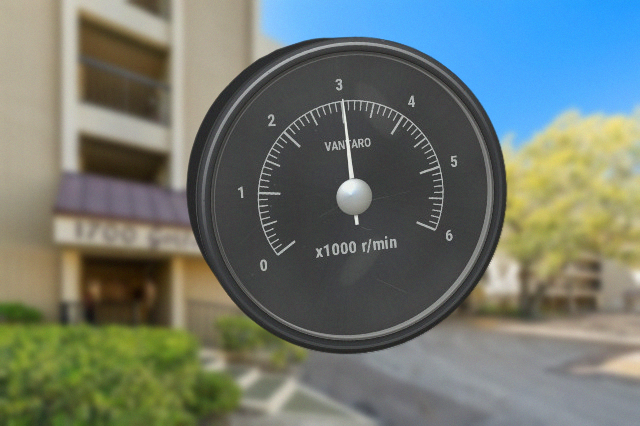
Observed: 3000 rpm
